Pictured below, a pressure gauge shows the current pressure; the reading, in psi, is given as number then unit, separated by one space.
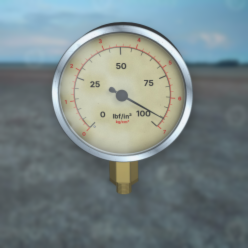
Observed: 95 psi
